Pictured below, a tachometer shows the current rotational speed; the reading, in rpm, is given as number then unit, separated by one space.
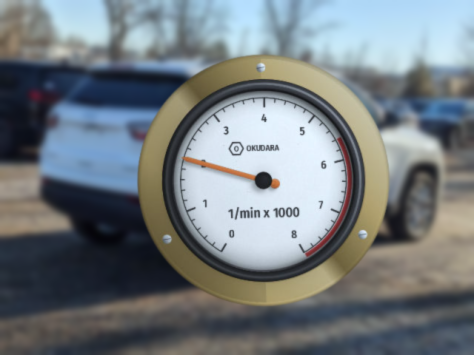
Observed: 2000 rpm
